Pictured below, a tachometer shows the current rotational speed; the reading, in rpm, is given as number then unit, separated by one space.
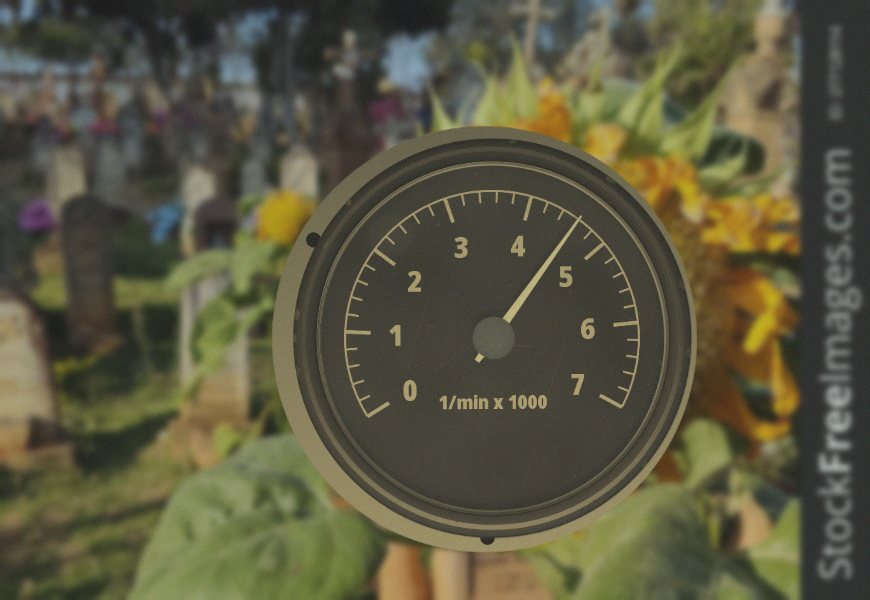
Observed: 4600 rpm
